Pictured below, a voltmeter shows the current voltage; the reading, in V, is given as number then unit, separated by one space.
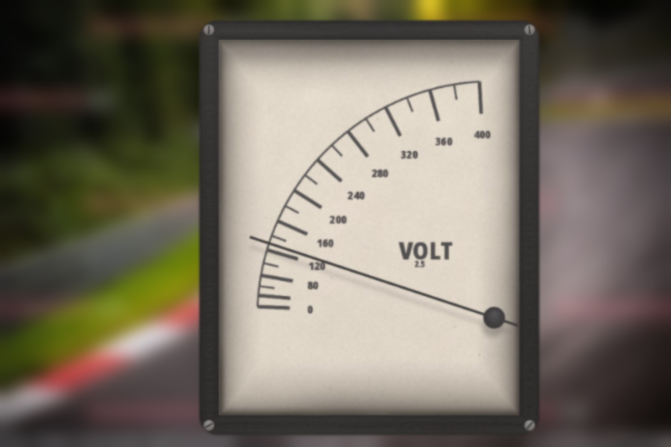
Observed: 130 V
